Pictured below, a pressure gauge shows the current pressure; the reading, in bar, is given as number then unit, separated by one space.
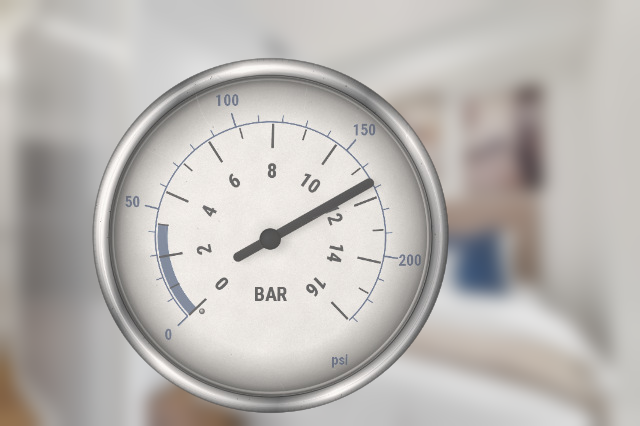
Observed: 11.5 bar
